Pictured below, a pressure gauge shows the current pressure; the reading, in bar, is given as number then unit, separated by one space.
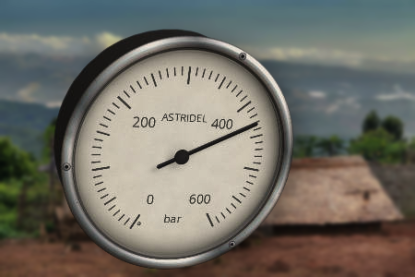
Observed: 430 bar
